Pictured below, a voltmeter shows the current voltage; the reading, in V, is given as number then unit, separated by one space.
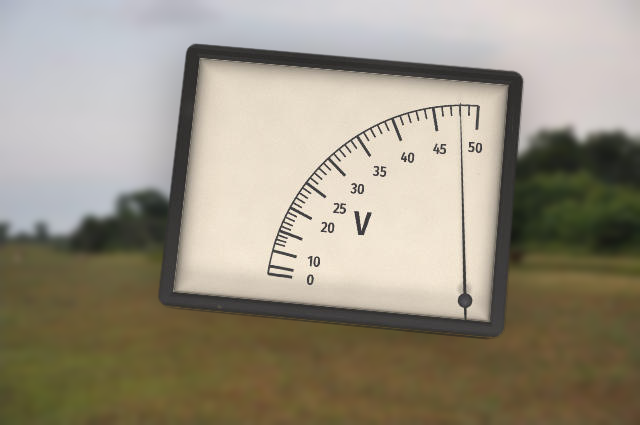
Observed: 48 V
